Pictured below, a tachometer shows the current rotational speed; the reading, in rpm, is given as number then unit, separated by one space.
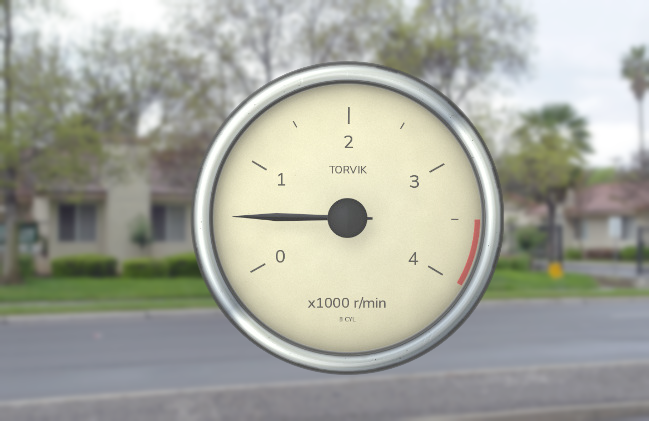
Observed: 500 rpm
